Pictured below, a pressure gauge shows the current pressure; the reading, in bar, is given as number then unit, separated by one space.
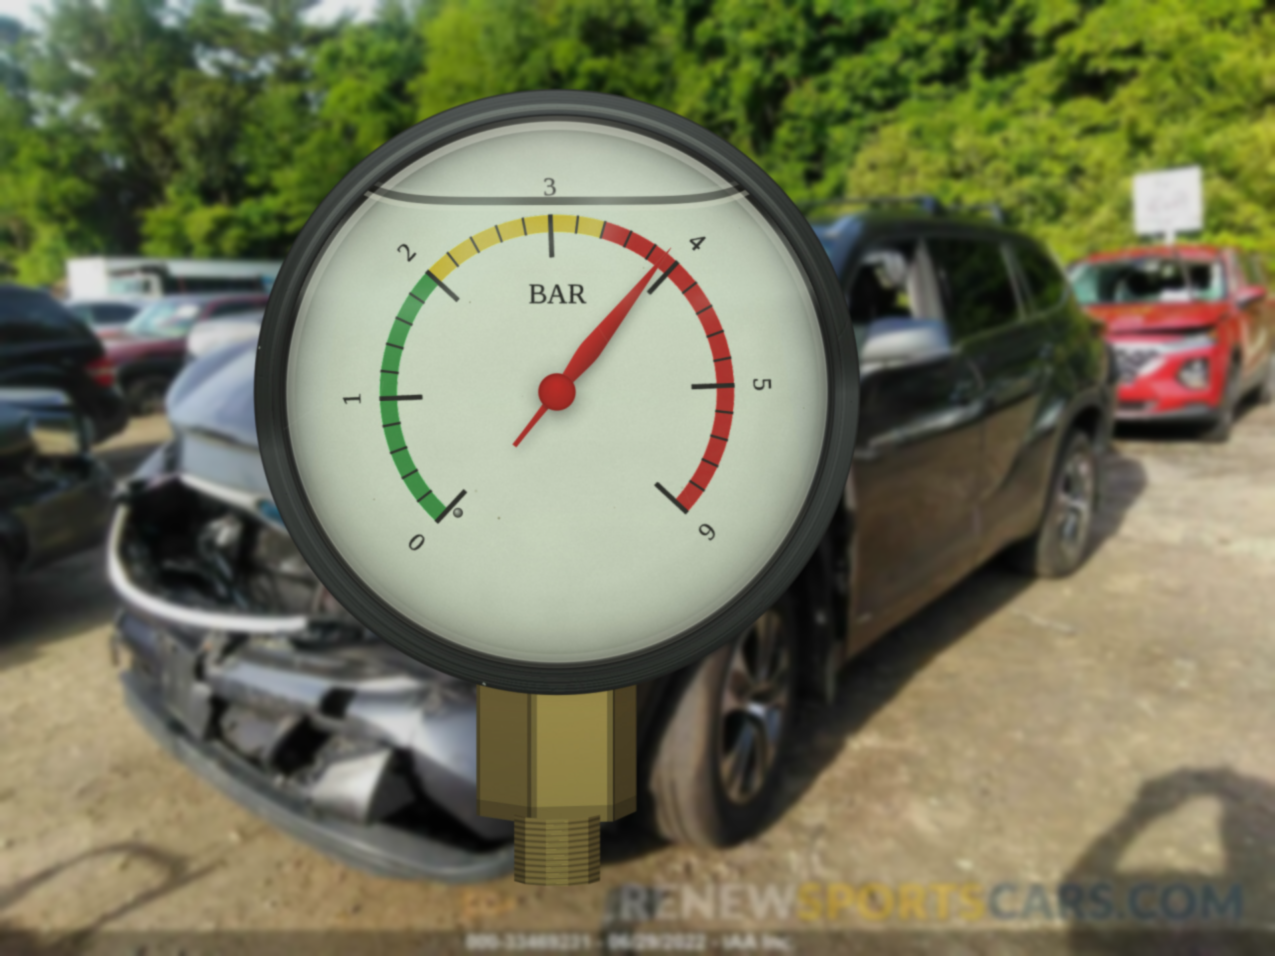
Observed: 3.9 bar
